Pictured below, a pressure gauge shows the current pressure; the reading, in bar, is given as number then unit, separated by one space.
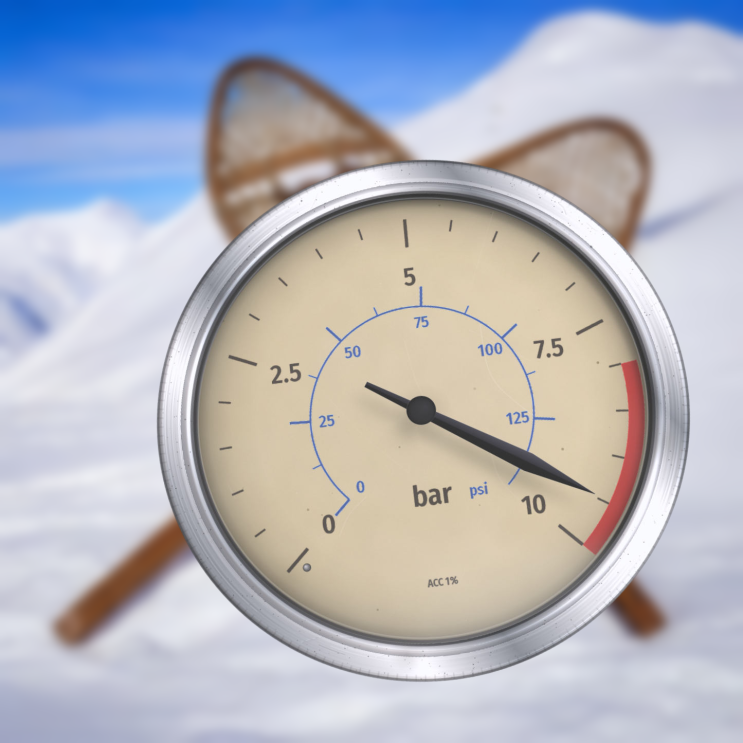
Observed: 9.5 bar
